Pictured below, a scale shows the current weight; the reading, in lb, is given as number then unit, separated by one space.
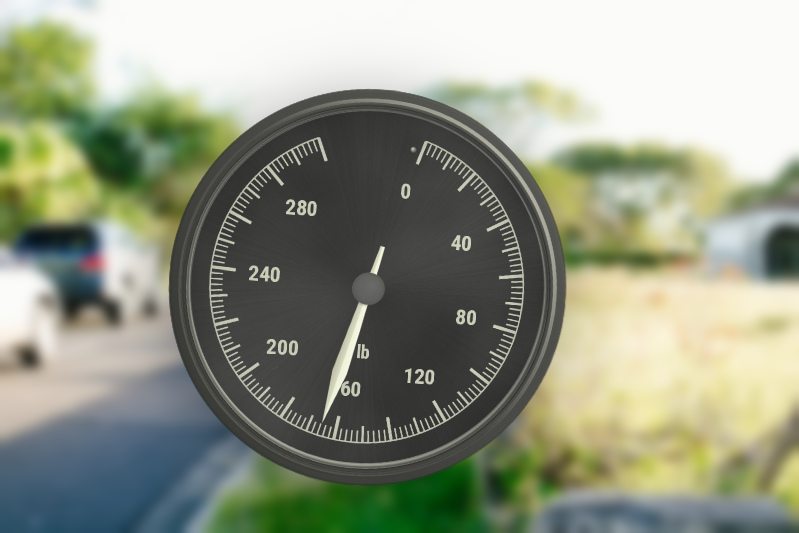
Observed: 166 lb
